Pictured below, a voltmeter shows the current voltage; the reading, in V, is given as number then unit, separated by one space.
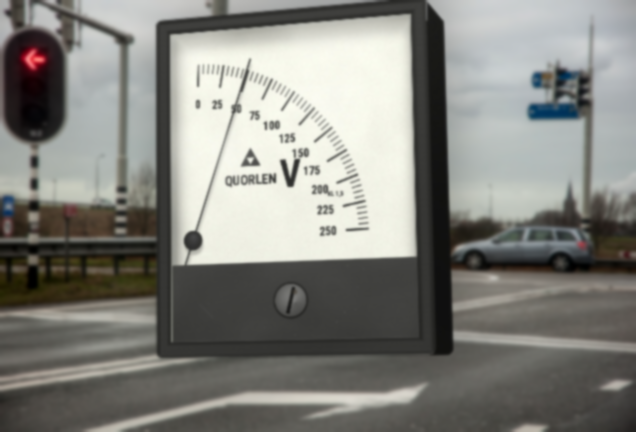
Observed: 50 V
